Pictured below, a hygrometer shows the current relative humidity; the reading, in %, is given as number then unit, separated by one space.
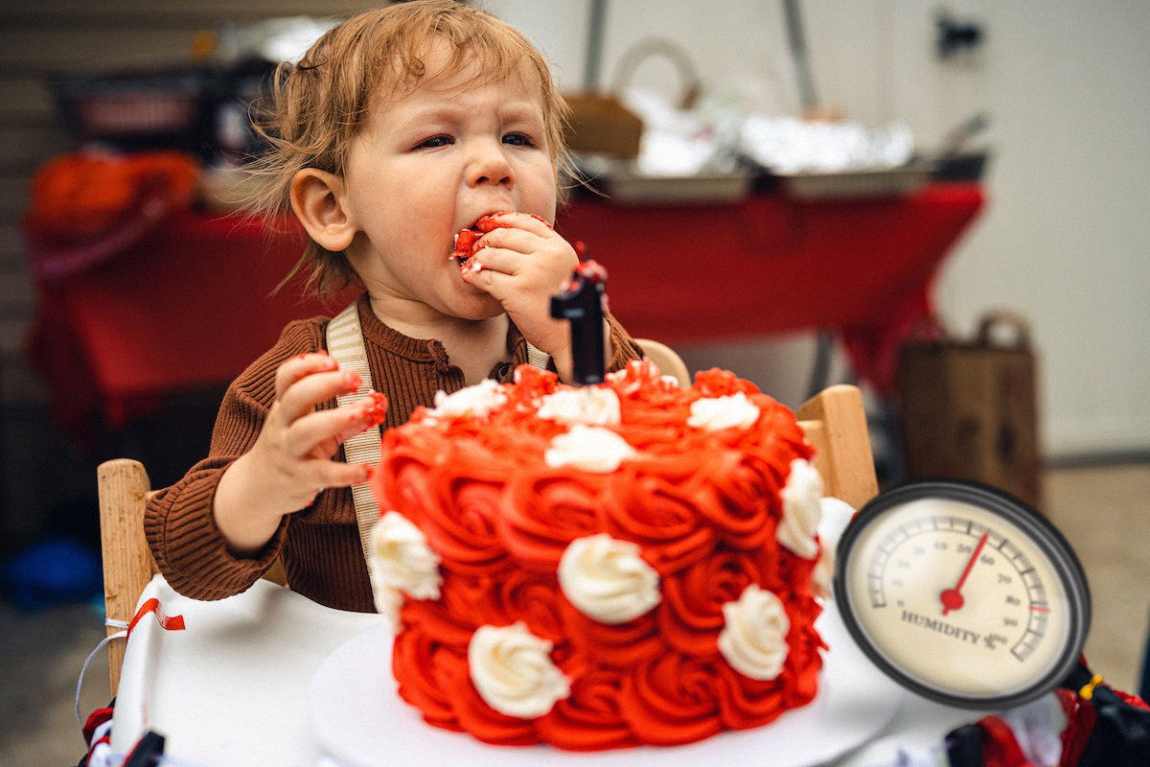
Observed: 55 %
